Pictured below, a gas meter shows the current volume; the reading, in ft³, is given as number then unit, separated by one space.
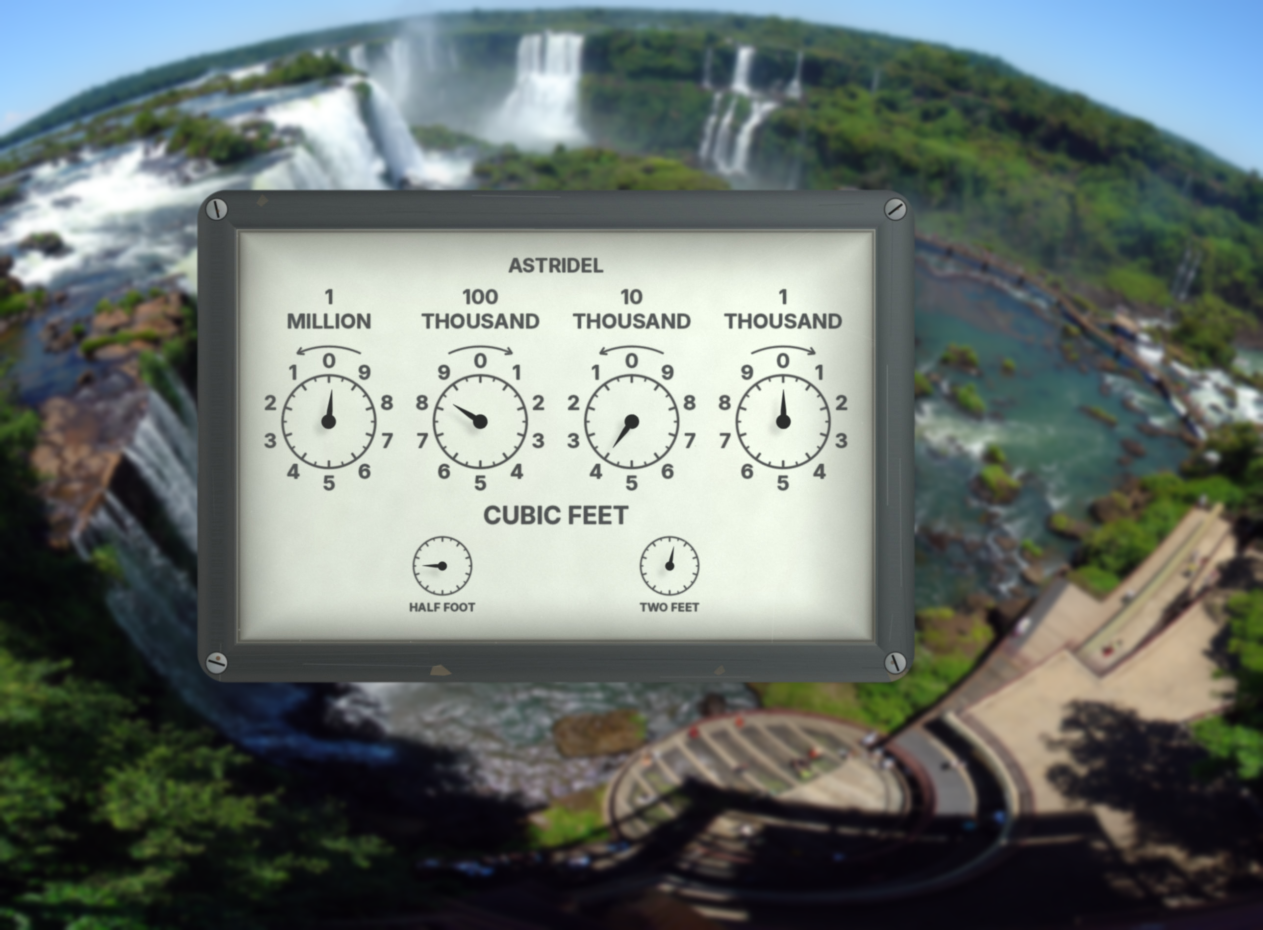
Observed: 984000 ft³
